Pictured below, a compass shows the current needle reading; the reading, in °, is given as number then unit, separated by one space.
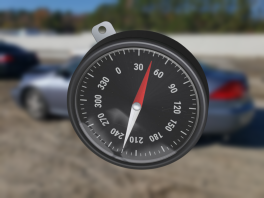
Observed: 45 °
